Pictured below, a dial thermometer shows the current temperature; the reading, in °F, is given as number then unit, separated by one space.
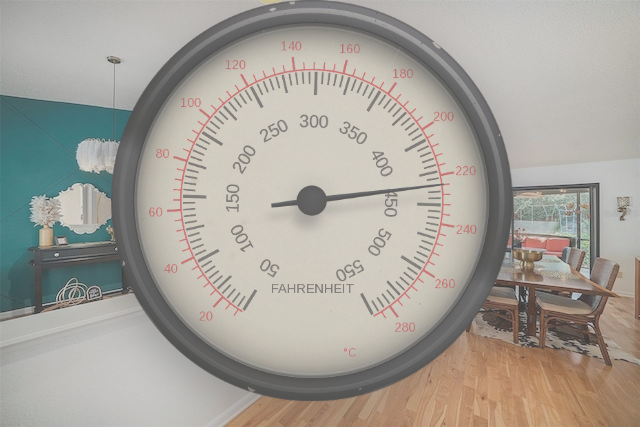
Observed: 435 °F
